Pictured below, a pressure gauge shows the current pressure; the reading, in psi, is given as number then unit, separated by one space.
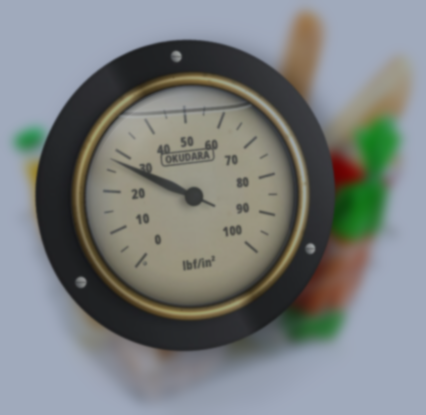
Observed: 27.5 psi
